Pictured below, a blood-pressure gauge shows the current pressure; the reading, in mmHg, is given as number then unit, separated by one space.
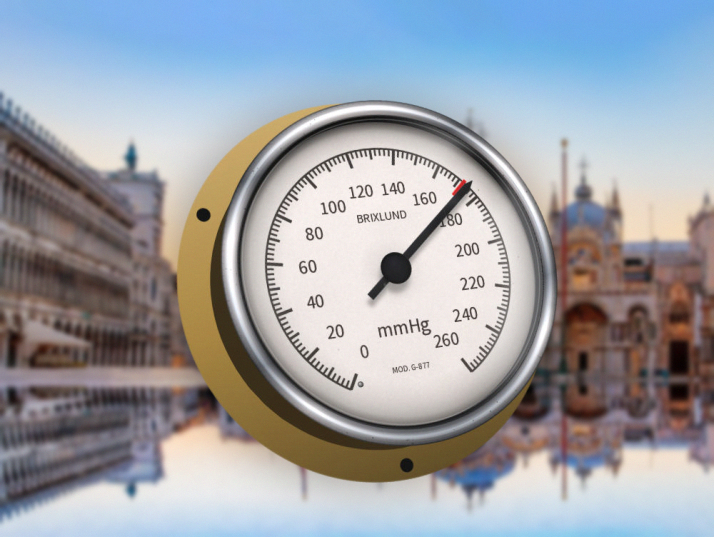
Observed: 174 mmHg
